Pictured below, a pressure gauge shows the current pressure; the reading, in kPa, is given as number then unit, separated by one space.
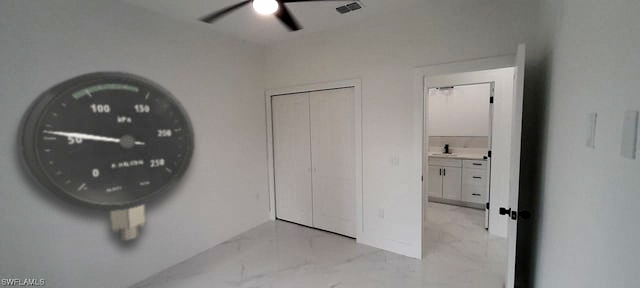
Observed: 55 kPa
